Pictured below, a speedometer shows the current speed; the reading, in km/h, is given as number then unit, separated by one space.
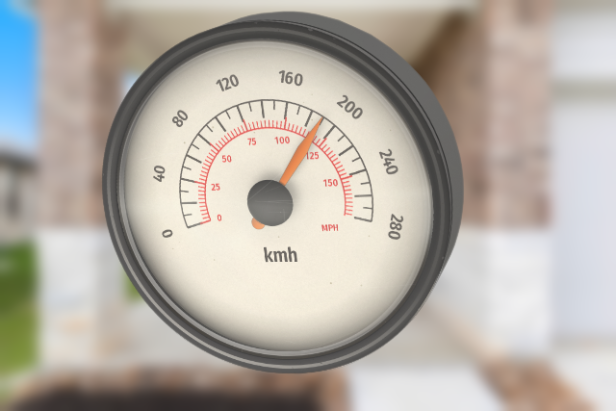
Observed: 190 km/h
